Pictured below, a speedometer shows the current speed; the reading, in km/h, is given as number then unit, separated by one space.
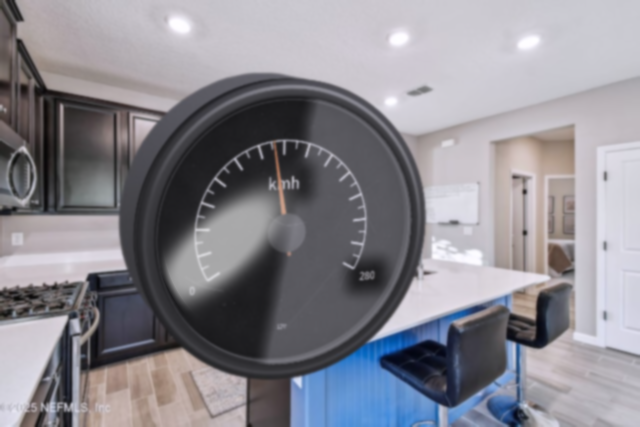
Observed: 130 km/h
